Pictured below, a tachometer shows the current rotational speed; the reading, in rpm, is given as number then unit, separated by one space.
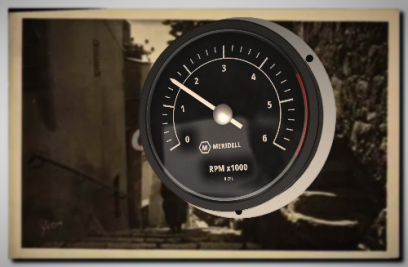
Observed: 1600 rpm
